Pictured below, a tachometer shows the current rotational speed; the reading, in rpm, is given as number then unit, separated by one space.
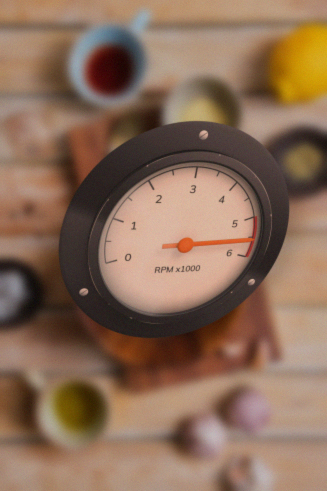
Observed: 5500 rpm
